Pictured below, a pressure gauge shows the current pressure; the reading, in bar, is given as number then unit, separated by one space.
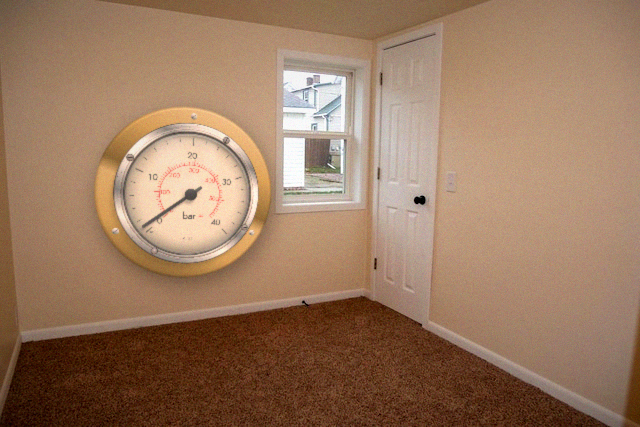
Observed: 1 bar
